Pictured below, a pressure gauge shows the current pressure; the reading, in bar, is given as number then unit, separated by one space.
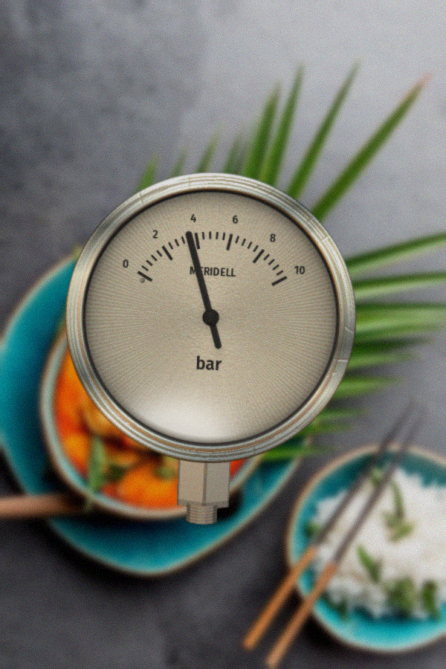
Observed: 3.6 bar
